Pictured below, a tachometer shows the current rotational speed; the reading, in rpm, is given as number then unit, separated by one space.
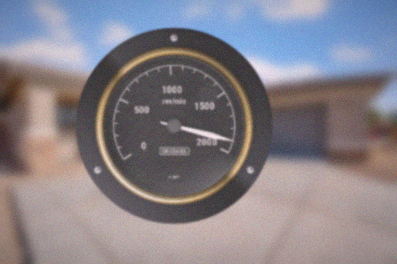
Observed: 1900 rpm
